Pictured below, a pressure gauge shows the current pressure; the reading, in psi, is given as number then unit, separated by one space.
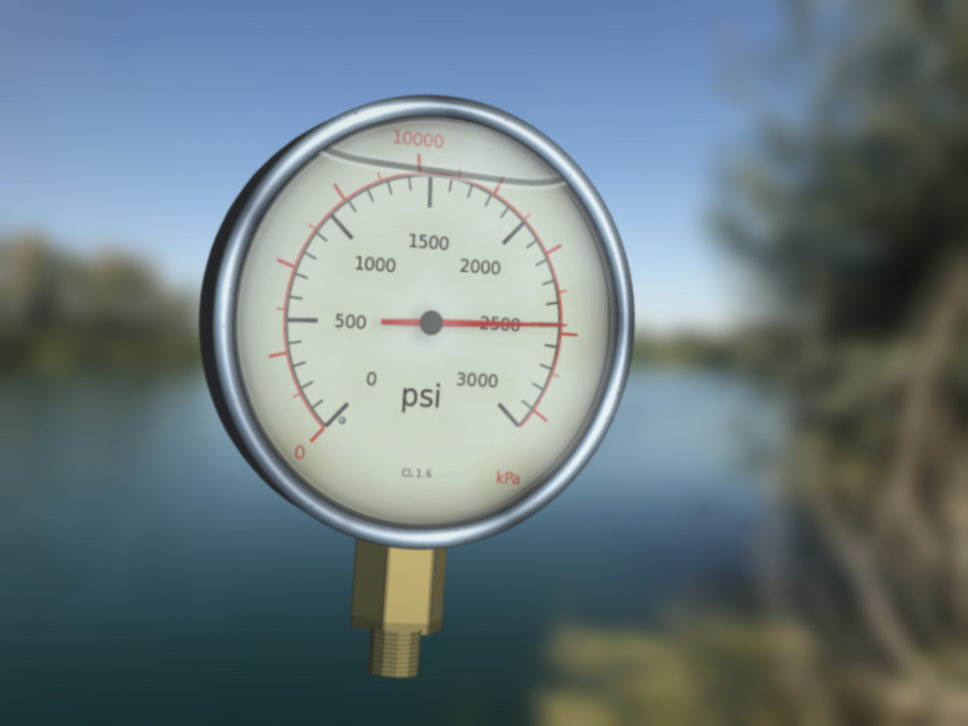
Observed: 2500 psi
